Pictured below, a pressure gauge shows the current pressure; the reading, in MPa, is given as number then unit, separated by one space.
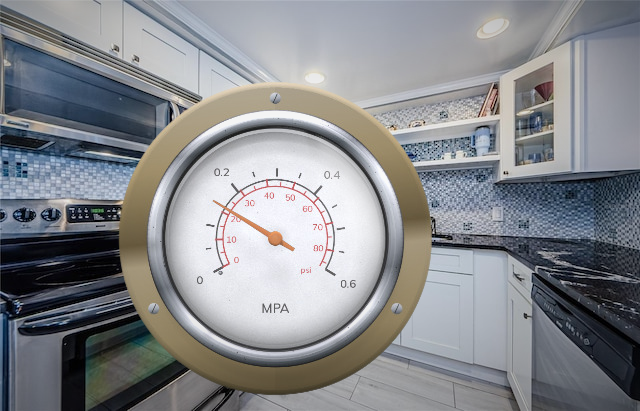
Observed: 0.15 MPa
